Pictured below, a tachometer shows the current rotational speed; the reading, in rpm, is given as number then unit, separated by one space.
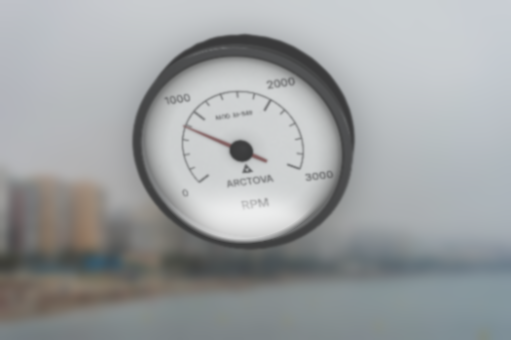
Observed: 800 rpm
